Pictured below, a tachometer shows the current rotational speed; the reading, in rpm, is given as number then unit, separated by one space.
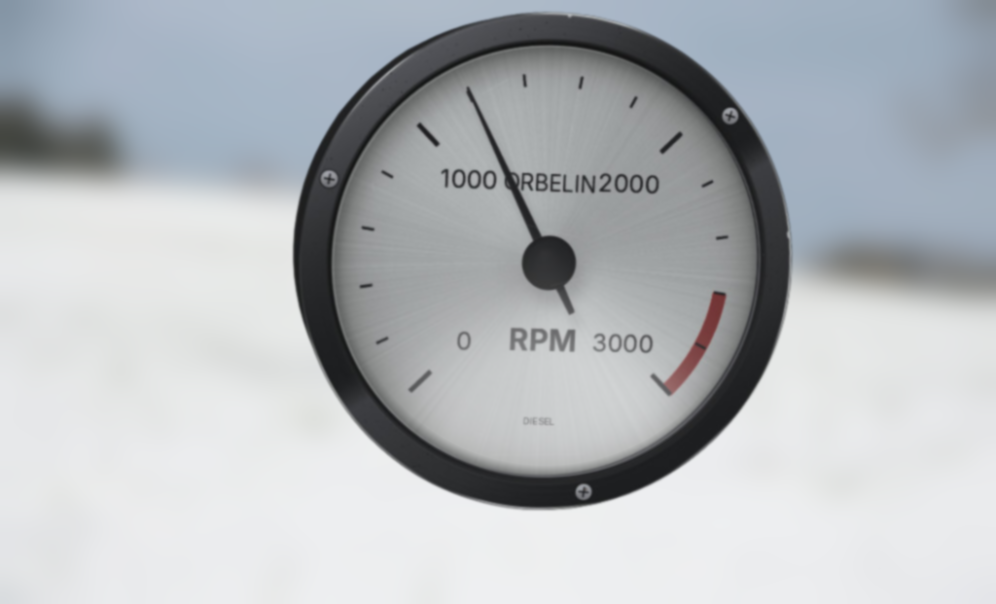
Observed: 1200 rpm
